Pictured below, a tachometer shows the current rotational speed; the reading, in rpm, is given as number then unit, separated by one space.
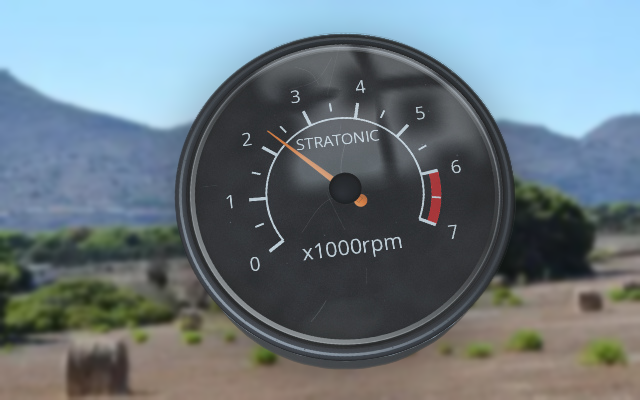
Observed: 2250 rpm
